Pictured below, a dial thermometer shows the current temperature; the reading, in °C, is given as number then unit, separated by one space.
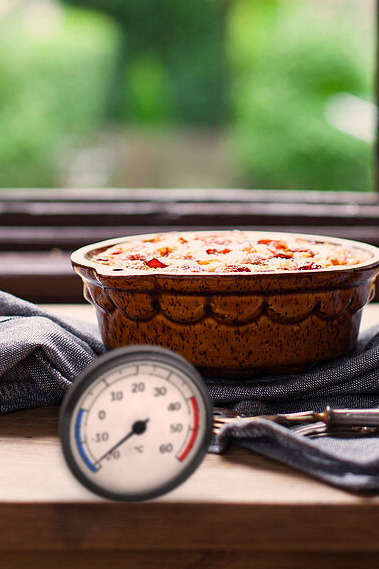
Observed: -17.5 °C
